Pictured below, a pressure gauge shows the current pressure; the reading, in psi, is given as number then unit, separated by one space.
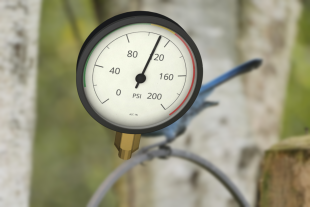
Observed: 110 psi
